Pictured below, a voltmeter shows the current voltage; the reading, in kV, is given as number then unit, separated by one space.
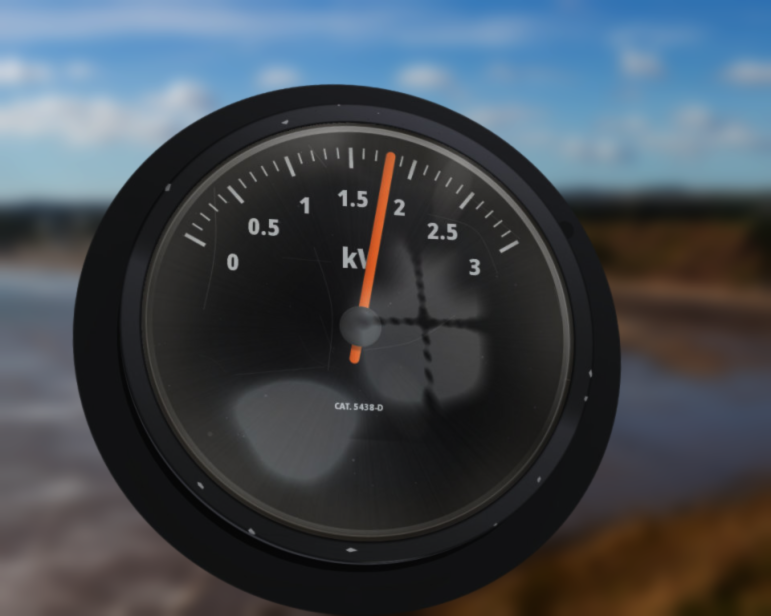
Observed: 1.8 kV
